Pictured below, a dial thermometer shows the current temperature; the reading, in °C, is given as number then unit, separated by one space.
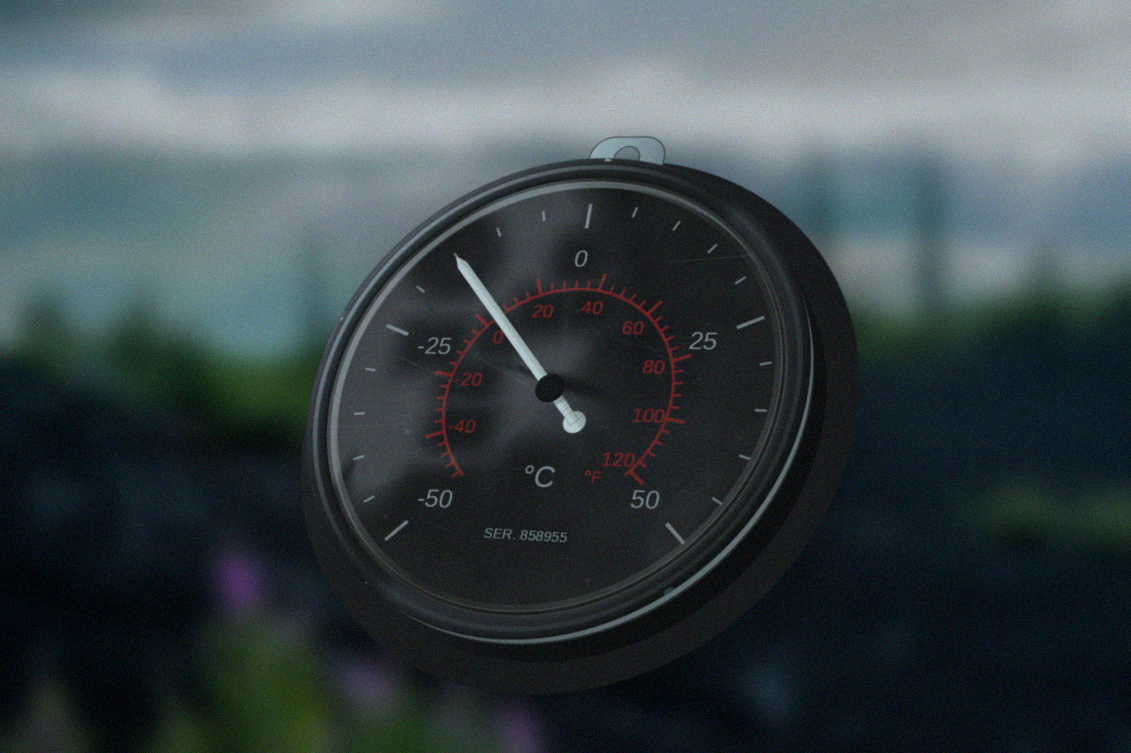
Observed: -15 °C
